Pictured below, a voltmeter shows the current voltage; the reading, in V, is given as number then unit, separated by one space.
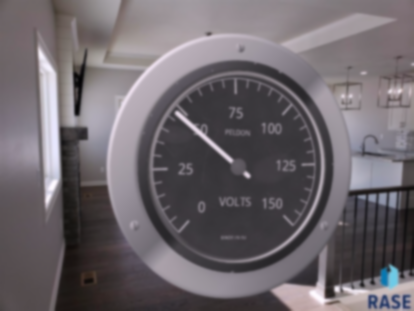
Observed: 47.5 V
